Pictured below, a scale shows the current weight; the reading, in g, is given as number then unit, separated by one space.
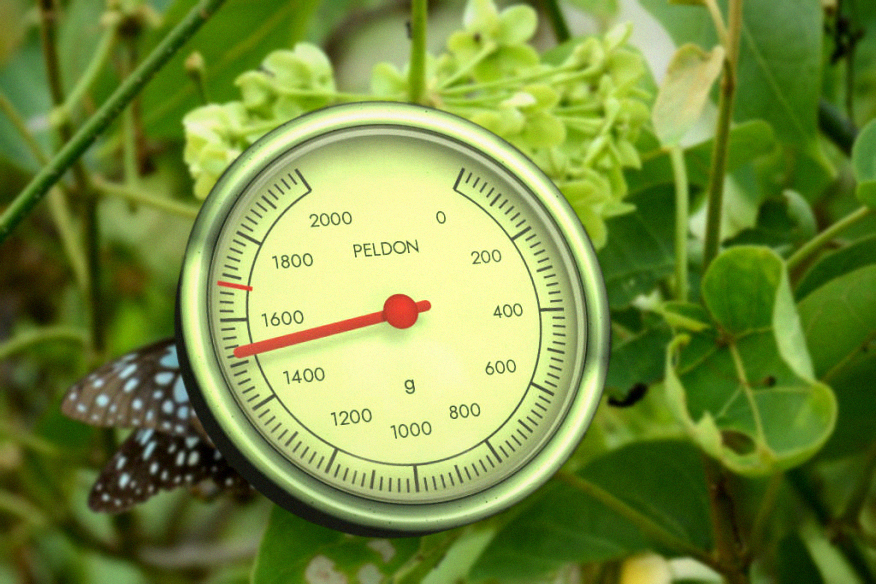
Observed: 1520 g
